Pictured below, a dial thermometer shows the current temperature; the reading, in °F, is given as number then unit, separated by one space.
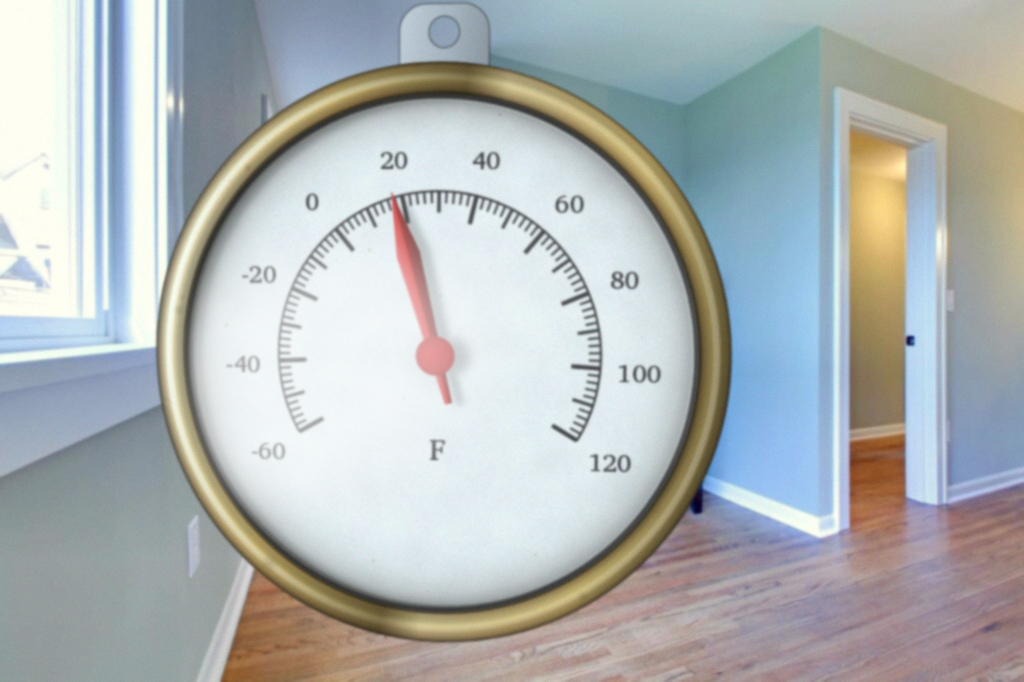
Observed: 18 °F
